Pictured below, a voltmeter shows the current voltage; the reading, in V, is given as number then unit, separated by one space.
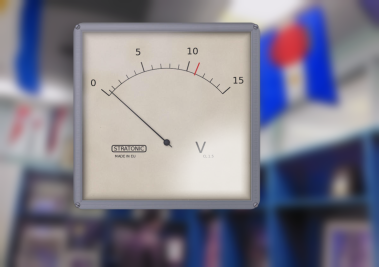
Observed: 0.5 V
